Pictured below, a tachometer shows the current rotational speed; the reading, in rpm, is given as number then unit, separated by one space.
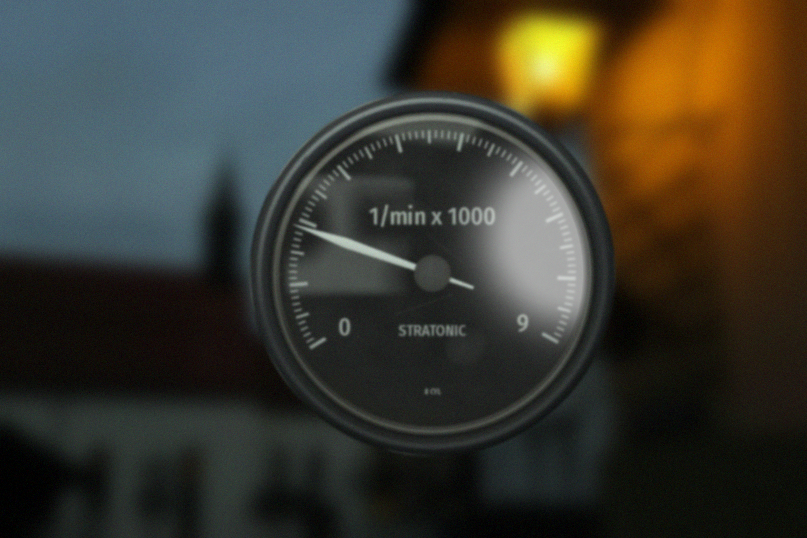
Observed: 1900 rpm
